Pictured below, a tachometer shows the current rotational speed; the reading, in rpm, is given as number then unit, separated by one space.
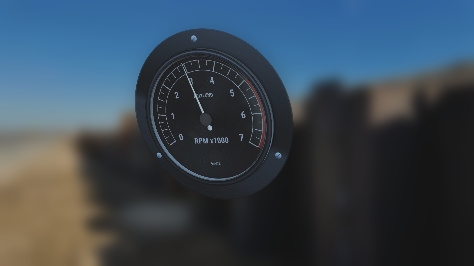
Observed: 3000 rpm
